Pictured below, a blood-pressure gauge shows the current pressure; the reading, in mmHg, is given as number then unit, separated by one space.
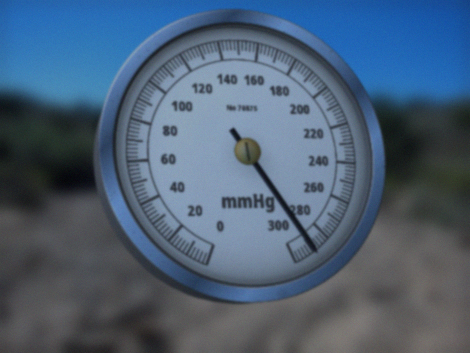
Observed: 290 mmHg
